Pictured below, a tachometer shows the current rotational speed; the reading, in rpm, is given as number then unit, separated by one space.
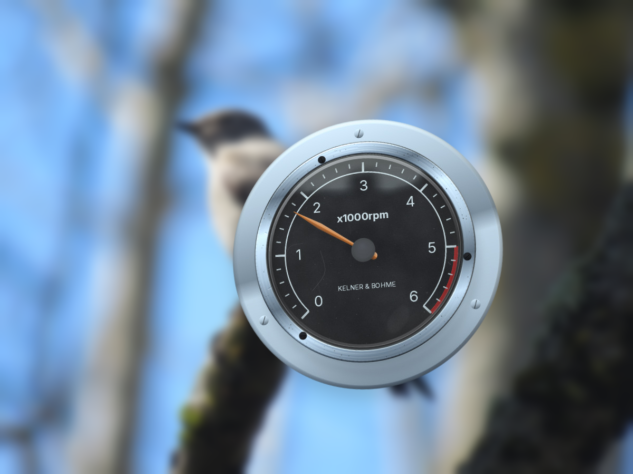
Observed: 1700 rpm
